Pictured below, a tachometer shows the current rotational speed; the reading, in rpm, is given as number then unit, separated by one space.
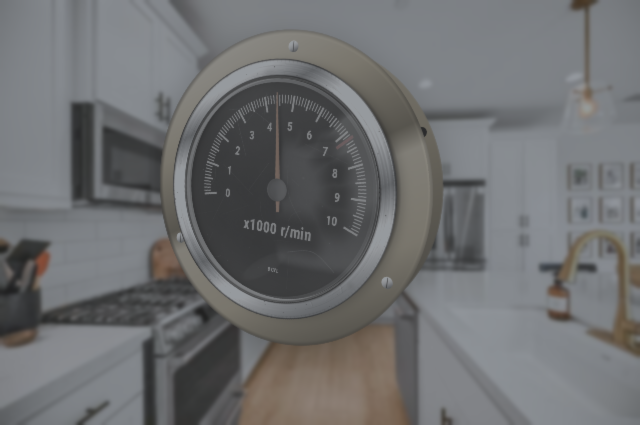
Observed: 4500 rpm
